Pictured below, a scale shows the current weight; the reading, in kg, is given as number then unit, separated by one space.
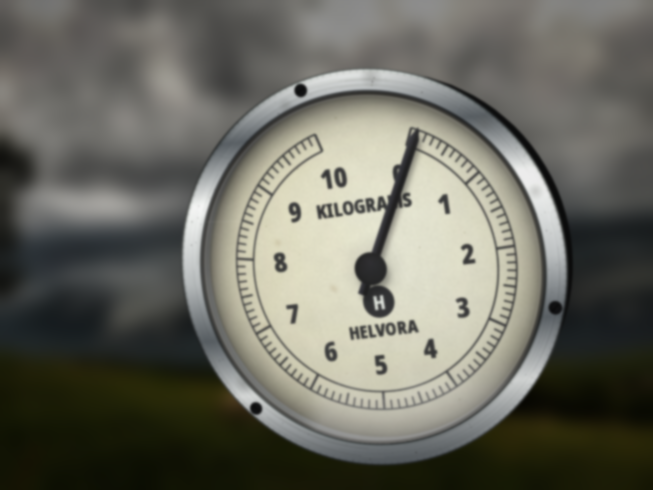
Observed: 0.1 kg
